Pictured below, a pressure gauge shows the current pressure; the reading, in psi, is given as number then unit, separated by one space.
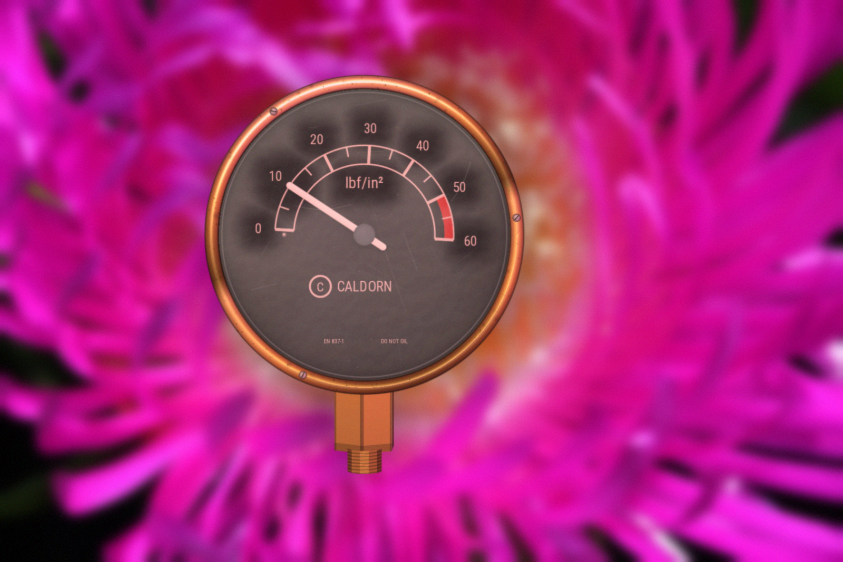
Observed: 10 psi
